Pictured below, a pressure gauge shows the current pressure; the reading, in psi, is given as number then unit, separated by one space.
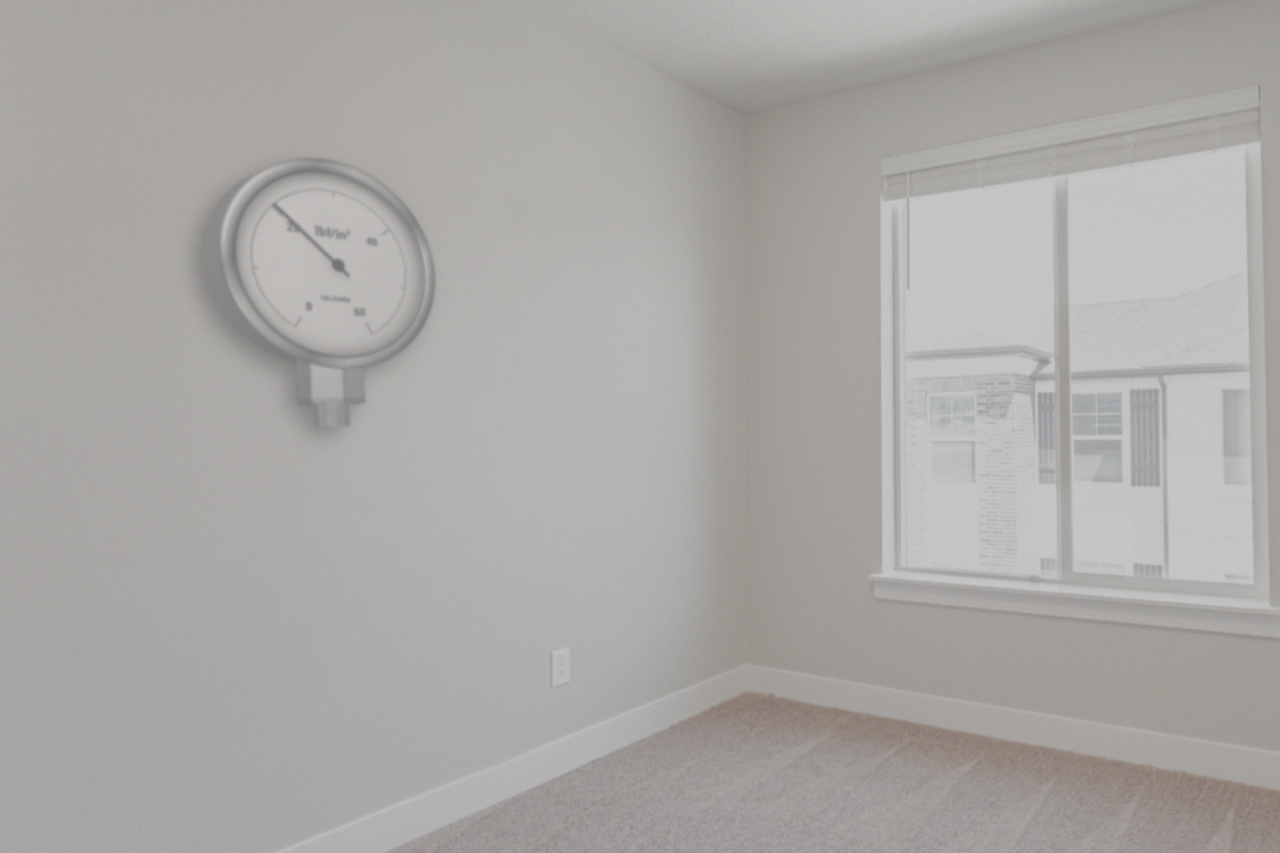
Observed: 20 psi
